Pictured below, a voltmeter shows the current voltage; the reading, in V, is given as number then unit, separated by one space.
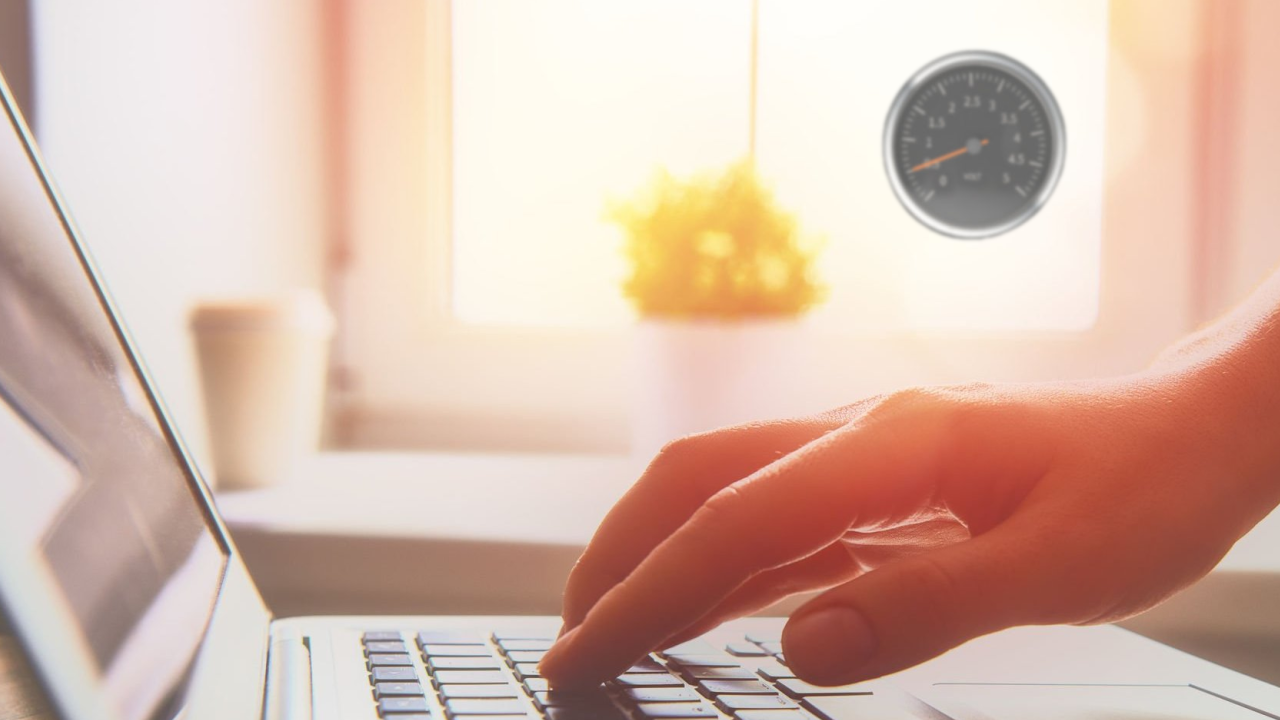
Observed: 0.5 V
